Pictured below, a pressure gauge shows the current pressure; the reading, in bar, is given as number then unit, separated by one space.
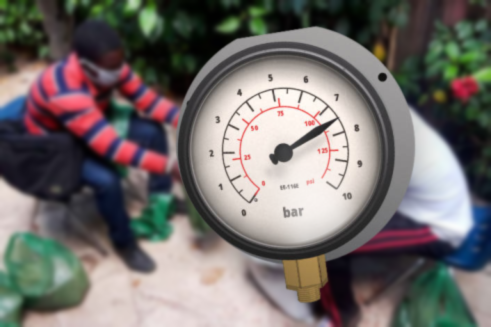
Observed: 7.5 bar
